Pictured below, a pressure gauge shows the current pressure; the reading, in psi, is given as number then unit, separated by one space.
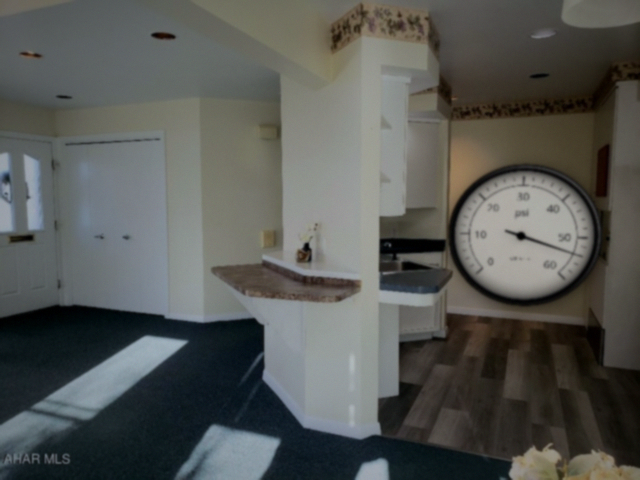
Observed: 54 psi
